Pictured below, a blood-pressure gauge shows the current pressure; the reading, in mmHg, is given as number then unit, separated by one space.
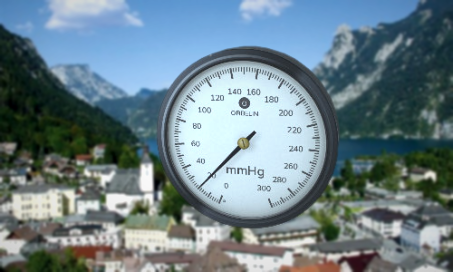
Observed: 20 mmHg
